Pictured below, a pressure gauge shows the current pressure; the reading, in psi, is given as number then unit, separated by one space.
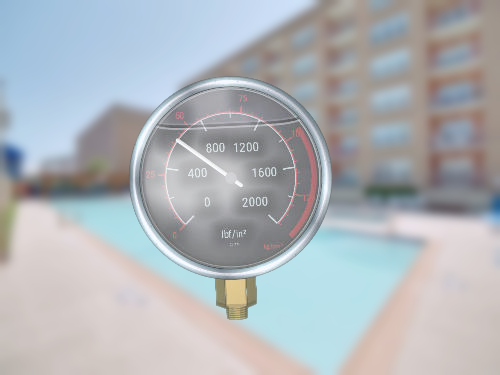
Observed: 600 psi
